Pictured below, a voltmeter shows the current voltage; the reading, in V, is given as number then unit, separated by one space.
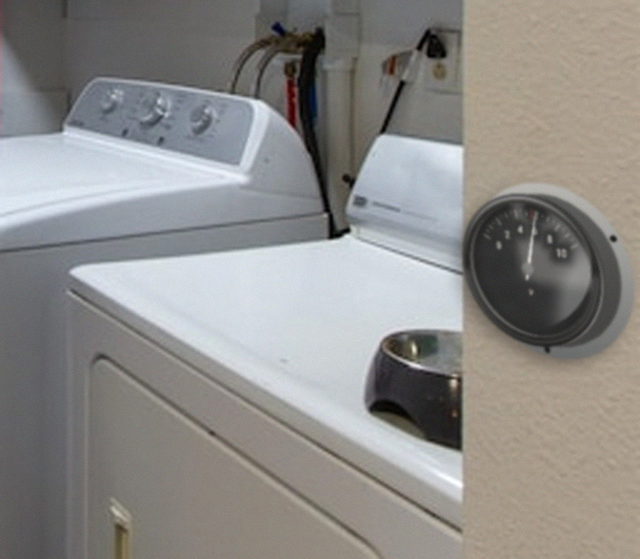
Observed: 6 V
